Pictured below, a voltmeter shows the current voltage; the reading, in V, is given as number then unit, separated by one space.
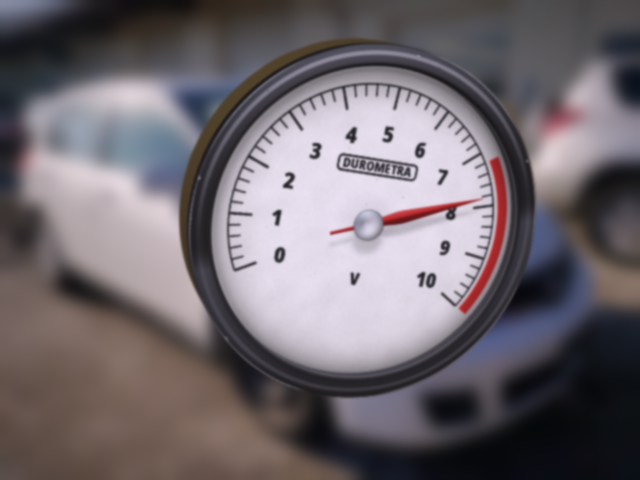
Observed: 7.8 V
